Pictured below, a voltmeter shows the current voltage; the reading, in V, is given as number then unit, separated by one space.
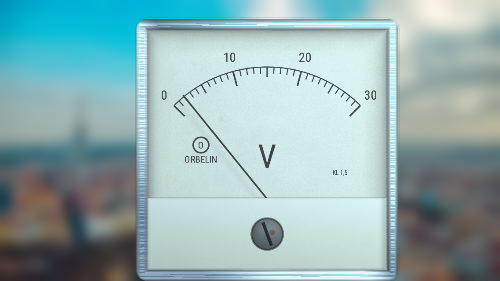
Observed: 2 V
